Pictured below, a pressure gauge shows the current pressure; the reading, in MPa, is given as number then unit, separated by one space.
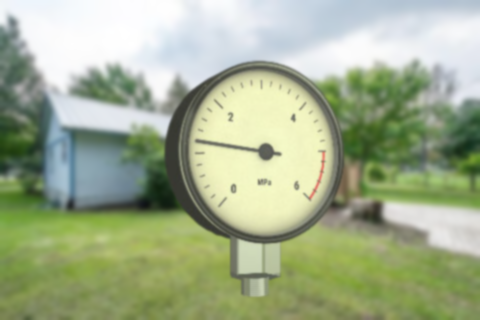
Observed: 1.2 MPa
